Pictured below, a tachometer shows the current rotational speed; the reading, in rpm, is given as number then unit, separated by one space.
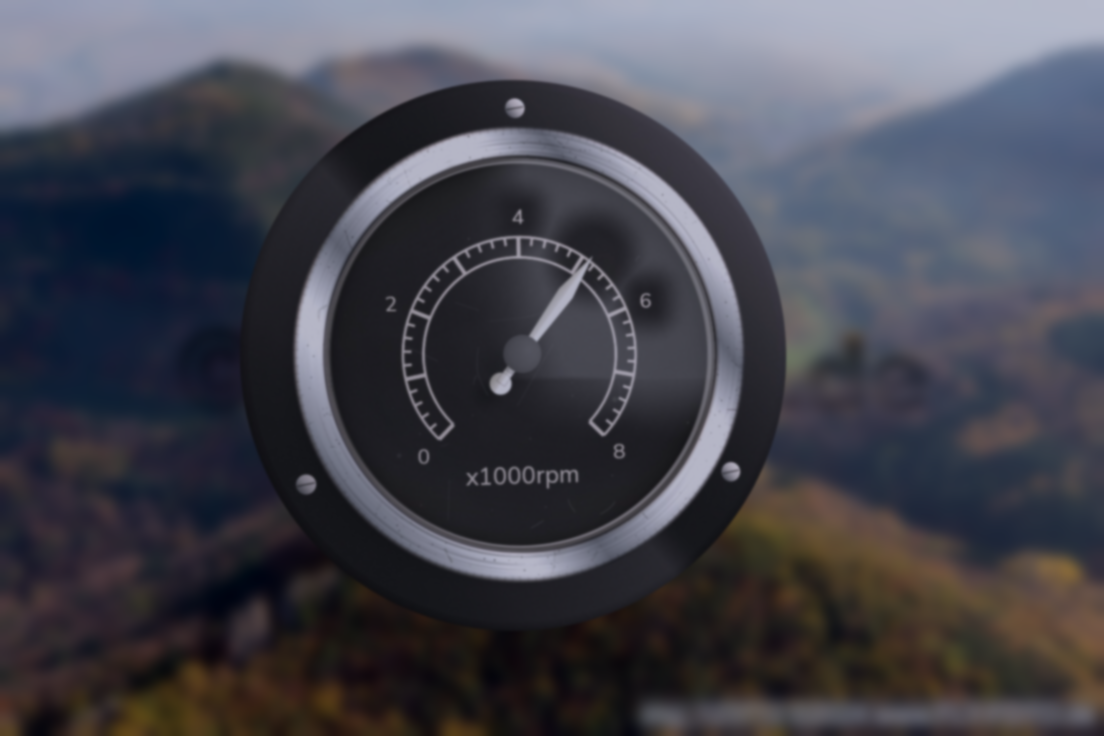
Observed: 5100 rpm
